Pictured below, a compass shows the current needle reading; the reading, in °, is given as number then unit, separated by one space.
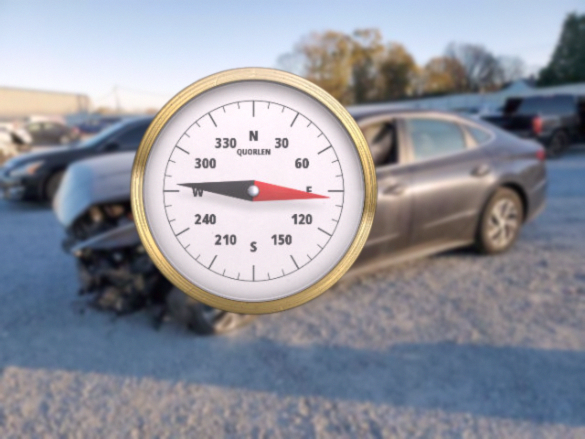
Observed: 95 °
